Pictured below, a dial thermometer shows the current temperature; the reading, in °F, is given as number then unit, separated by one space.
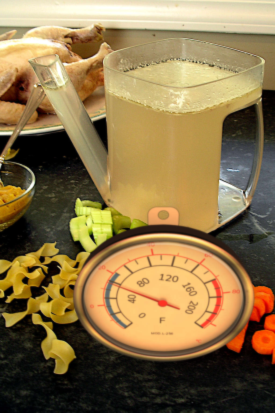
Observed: 60 °F
